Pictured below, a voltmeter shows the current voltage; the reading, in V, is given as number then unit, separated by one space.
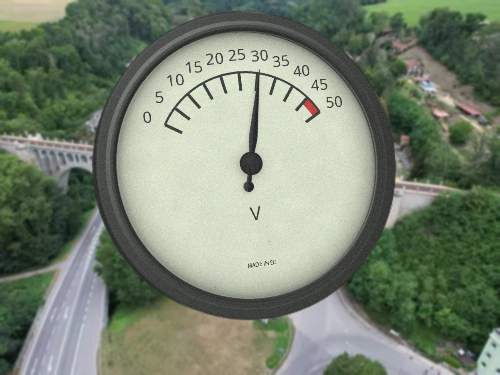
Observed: 30 V
